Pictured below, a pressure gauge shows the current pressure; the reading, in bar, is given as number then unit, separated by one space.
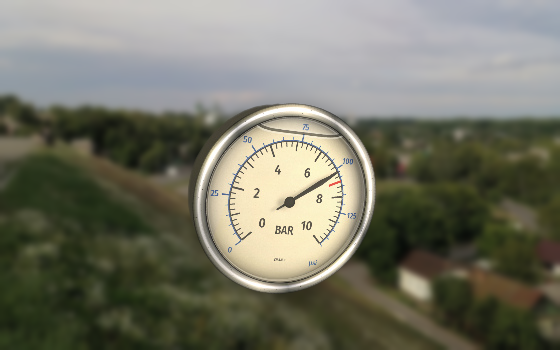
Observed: 7 bar
